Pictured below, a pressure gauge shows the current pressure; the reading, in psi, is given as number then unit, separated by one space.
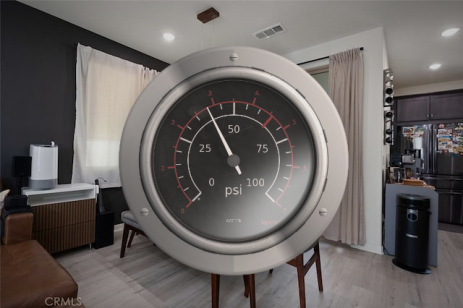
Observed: 40 psi
